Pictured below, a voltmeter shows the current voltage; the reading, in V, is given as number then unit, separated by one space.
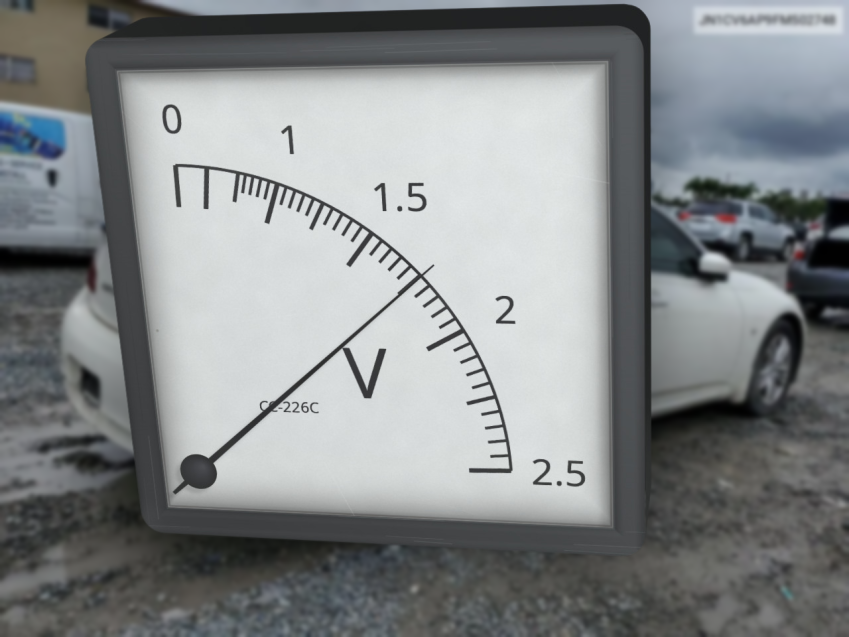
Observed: 1.75 V
